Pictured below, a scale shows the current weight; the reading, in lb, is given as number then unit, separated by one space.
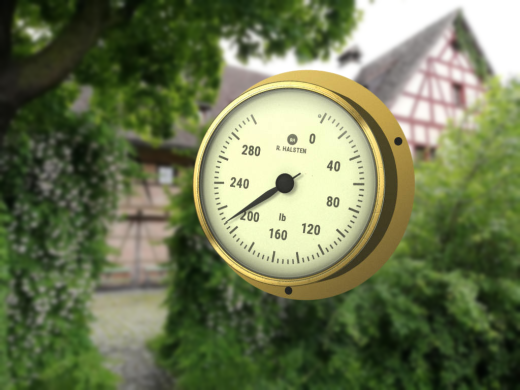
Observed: 208 lb
